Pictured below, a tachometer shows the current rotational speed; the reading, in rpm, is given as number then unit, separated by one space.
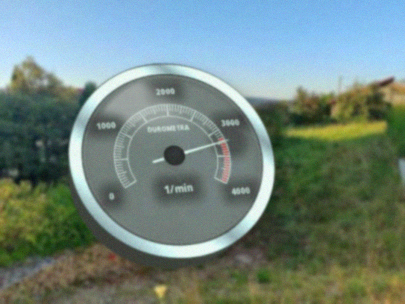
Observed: 3250 rpm
